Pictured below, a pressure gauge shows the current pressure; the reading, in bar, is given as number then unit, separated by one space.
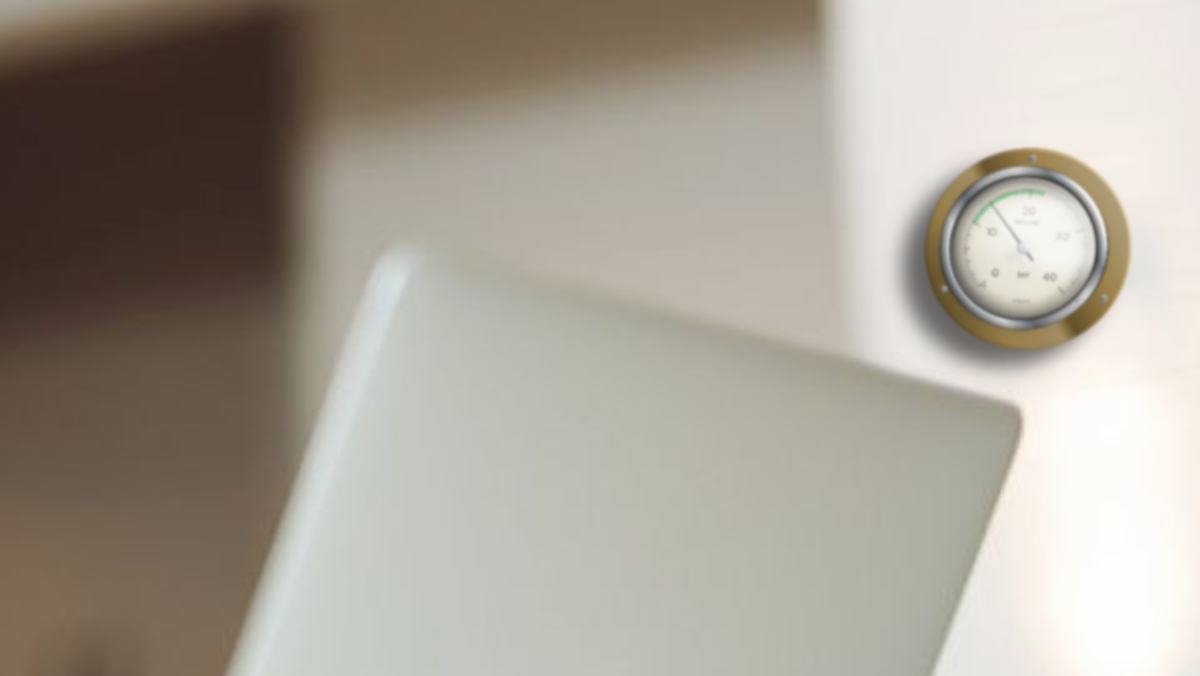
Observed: 14 bar
